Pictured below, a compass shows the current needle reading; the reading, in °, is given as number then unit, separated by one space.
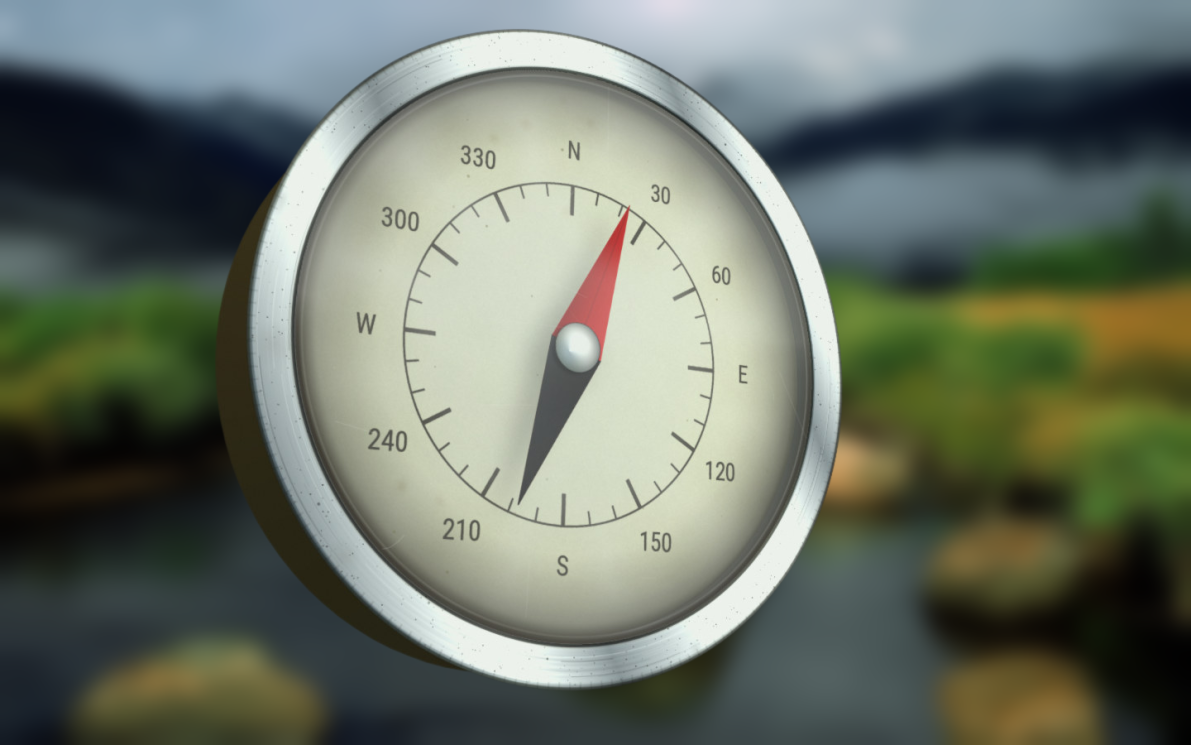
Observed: 20 °
